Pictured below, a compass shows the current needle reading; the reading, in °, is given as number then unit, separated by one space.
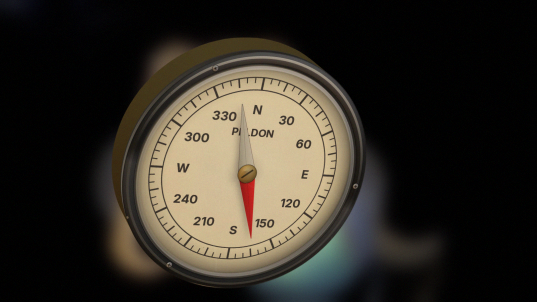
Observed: 165 °
